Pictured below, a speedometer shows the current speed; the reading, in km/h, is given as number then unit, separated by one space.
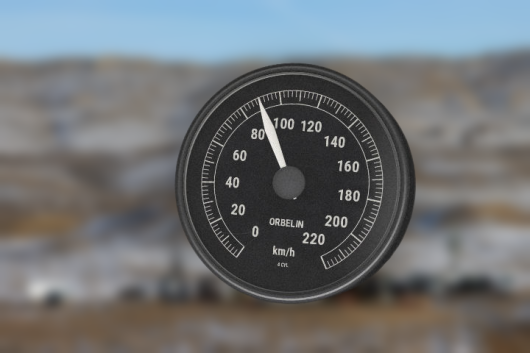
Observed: 90 km/h
